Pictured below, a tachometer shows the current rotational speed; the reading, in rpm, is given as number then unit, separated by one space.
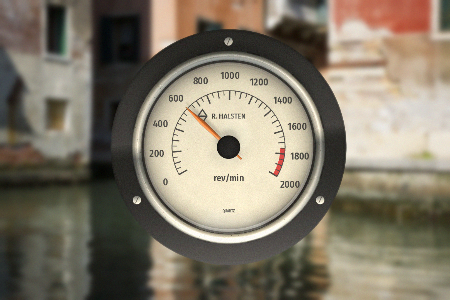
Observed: 600 rpm
